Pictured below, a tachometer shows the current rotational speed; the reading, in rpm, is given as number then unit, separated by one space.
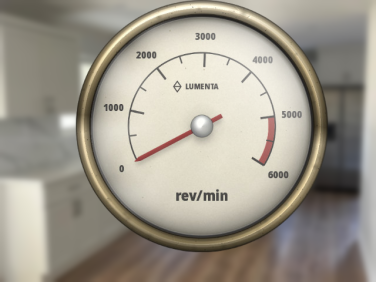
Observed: 0 rpm
